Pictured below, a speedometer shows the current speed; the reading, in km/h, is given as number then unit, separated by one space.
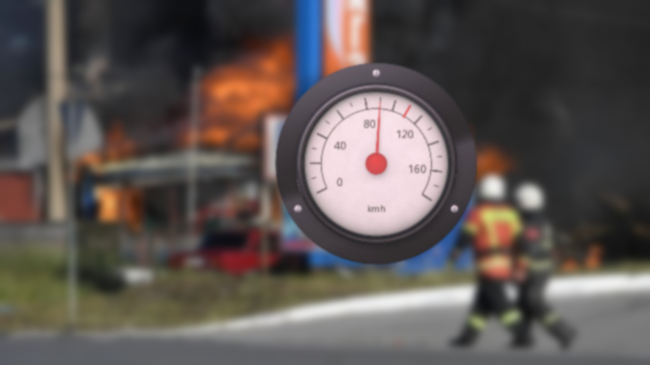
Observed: 90 km/h
